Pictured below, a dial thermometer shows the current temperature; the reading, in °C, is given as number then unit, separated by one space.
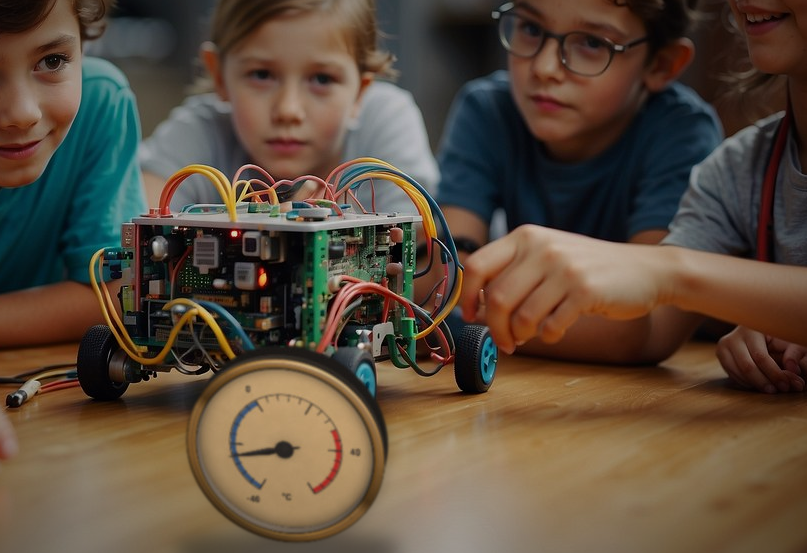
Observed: -24 °C
